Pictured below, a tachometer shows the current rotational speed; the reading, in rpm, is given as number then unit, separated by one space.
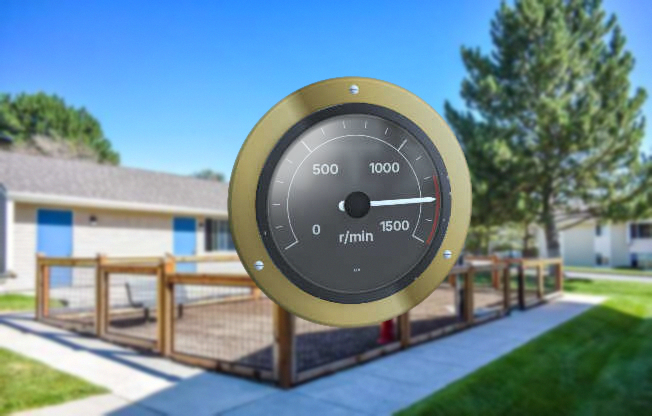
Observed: 1300 rpm
